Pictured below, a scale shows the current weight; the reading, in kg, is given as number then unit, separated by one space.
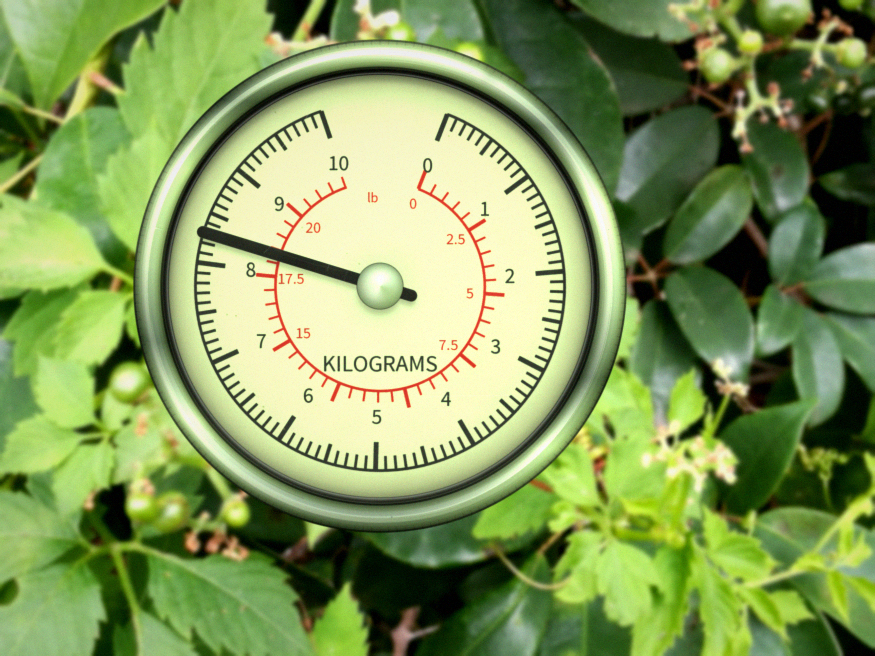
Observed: 8.3 kg
